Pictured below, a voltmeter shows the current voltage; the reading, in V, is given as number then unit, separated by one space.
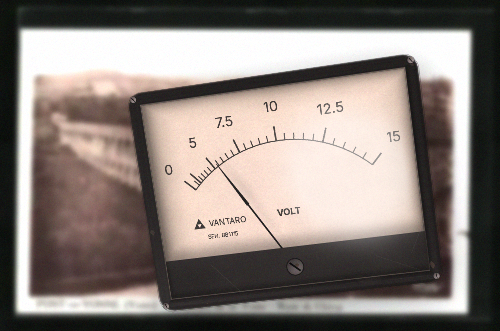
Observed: 5.5 V
